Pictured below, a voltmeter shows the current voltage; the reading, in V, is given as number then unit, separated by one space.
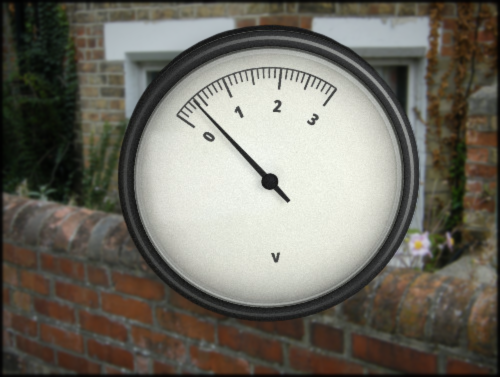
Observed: 0.4 V
